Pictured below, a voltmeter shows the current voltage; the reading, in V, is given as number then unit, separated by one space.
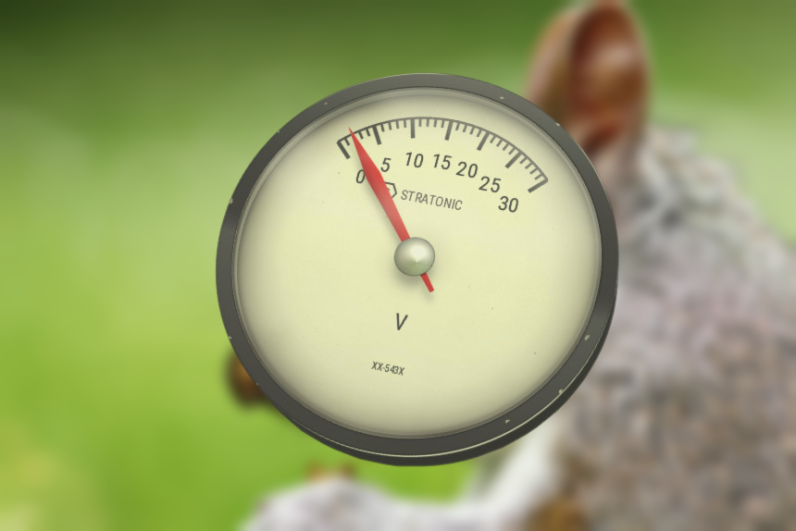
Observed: 2 V
